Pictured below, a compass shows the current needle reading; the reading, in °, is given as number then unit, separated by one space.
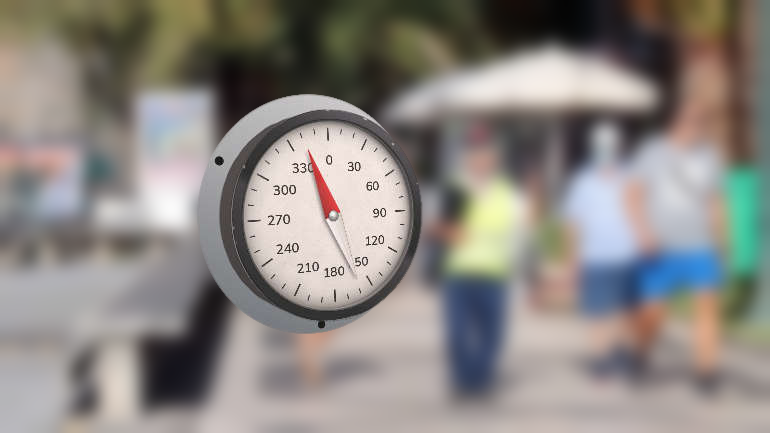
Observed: 340 °
